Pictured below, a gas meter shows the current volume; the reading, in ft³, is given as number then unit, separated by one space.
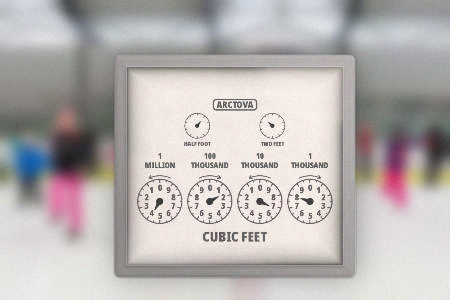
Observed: 416800 ft³
